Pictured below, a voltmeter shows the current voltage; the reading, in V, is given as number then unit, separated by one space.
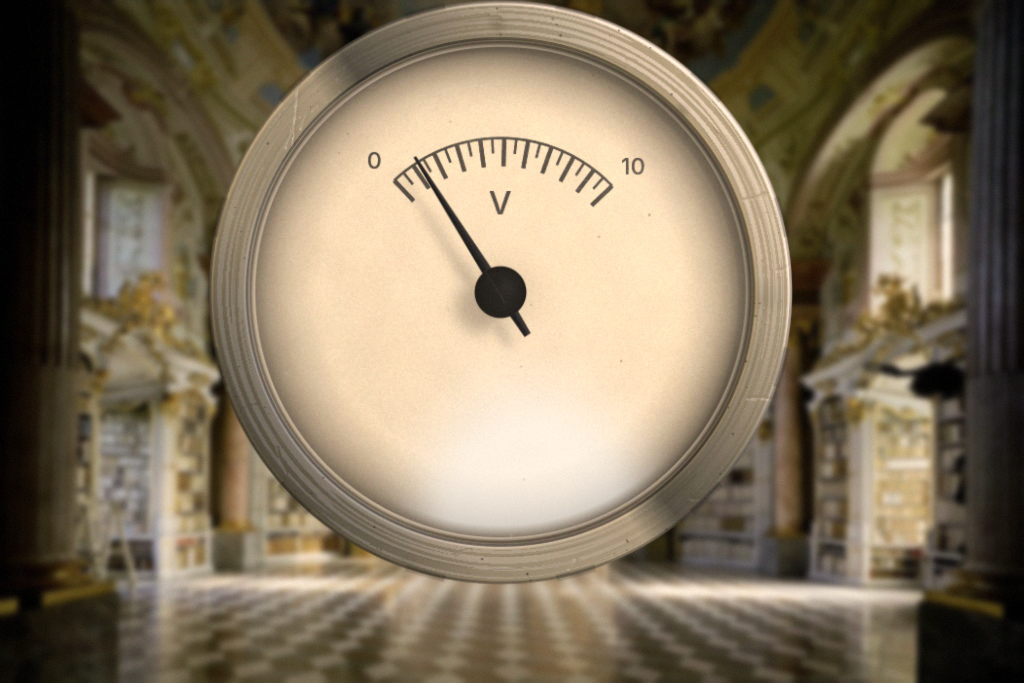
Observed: 1.25 V
